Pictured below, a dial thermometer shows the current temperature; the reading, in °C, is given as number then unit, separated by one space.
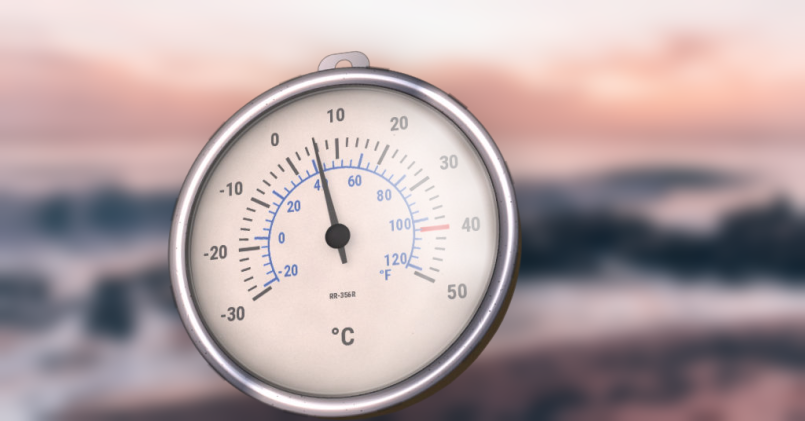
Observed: 6 °C
